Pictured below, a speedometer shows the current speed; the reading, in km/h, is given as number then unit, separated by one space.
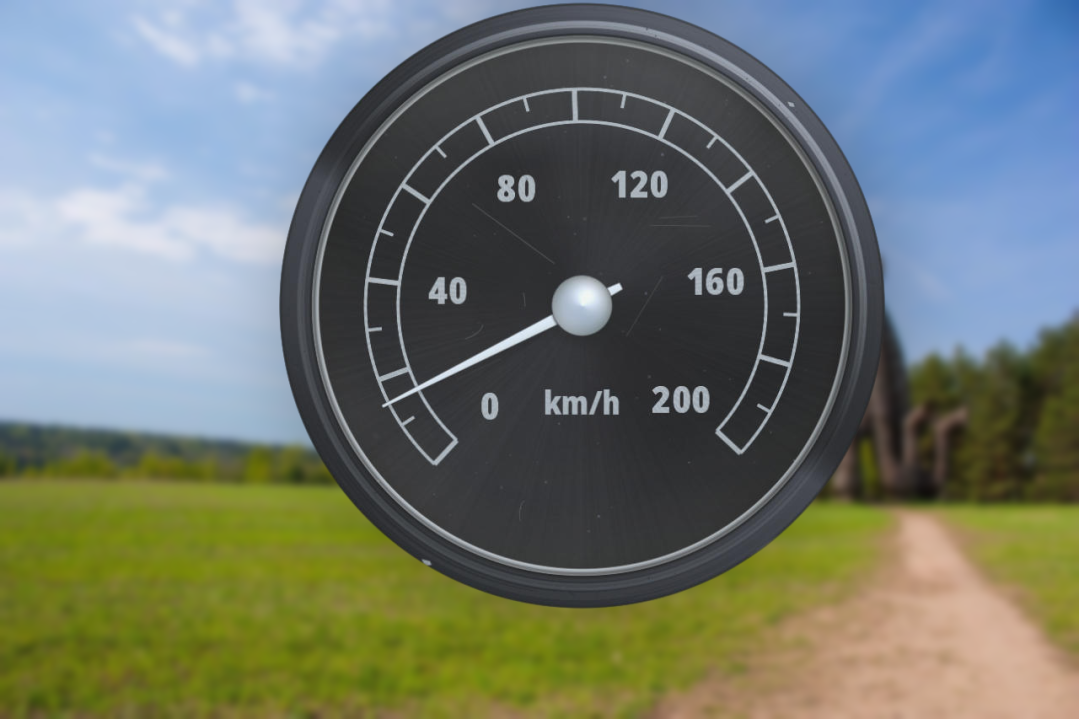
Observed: 15 km/h
